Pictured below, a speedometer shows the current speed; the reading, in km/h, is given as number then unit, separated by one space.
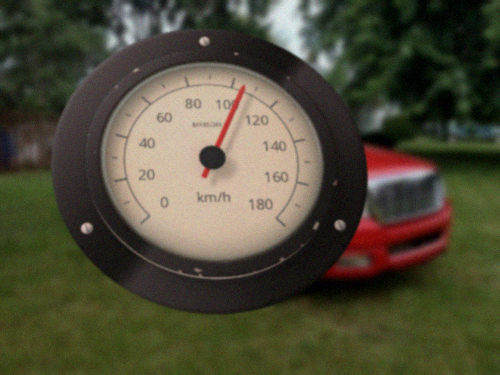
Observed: 105 km/h
